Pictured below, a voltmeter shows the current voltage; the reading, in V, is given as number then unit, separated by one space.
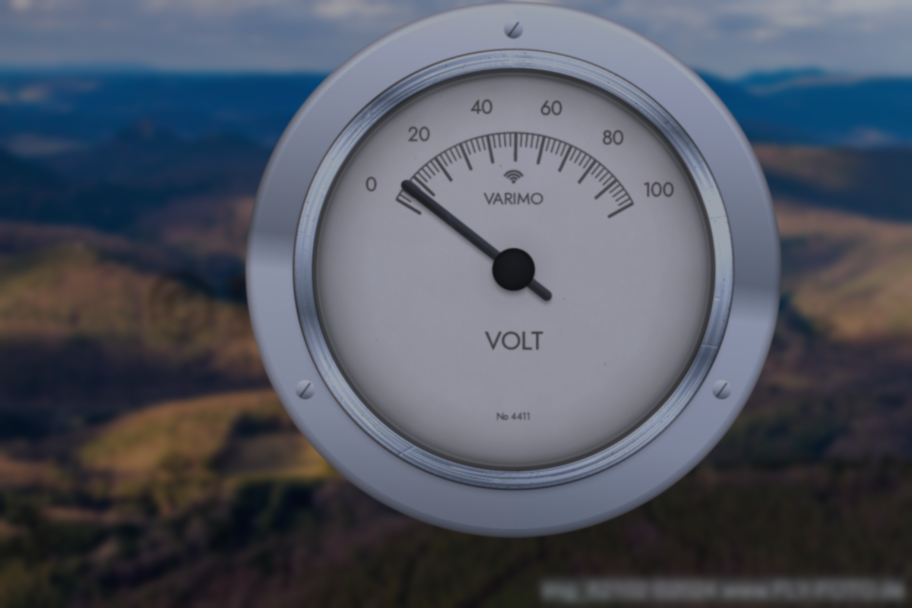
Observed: 6 V
